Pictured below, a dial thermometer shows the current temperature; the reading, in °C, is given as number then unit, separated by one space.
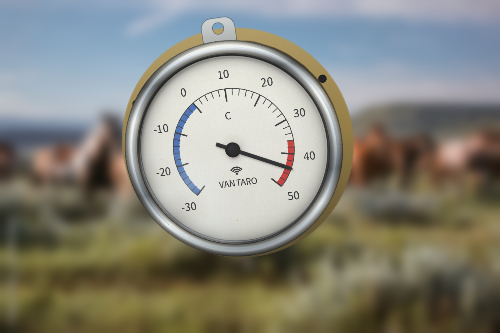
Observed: 44 °C
